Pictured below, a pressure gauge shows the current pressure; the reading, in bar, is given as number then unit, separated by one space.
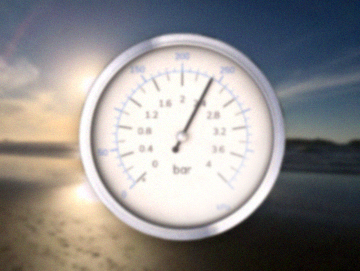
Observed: 2.4 bar
